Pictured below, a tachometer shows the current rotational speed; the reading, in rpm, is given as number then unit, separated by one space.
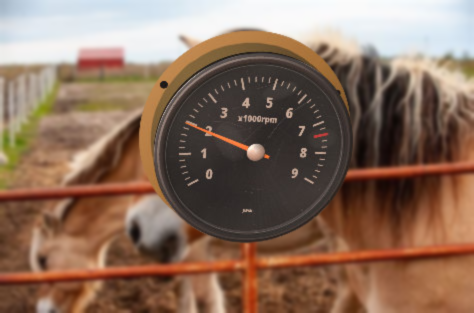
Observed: 2000 rpm
